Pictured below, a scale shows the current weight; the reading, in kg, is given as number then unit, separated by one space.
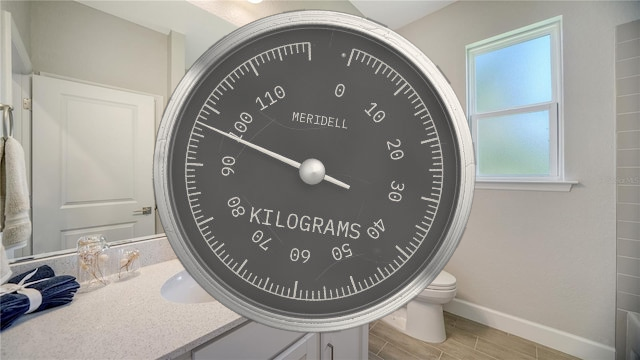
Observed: 97 kg
